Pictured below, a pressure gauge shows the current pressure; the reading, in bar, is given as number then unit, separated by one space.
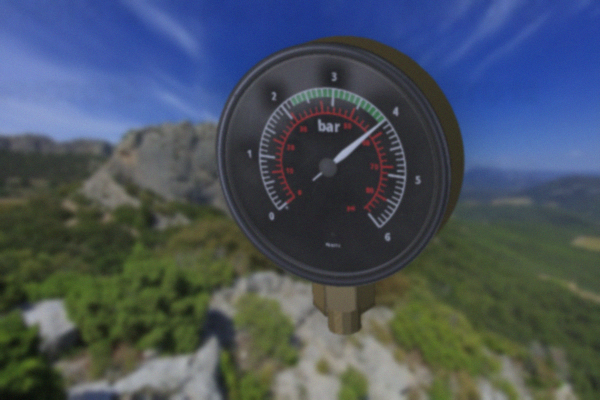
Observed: 4 bar
